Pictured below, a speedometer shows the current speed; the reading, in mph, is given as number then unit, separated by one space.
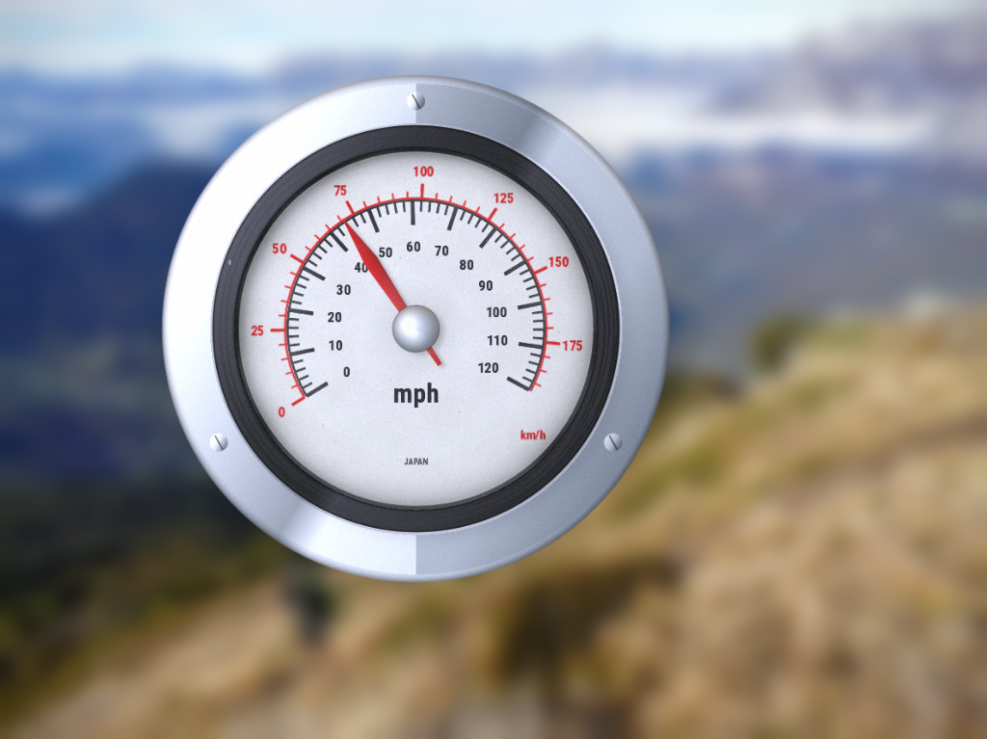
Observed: 44 mph
